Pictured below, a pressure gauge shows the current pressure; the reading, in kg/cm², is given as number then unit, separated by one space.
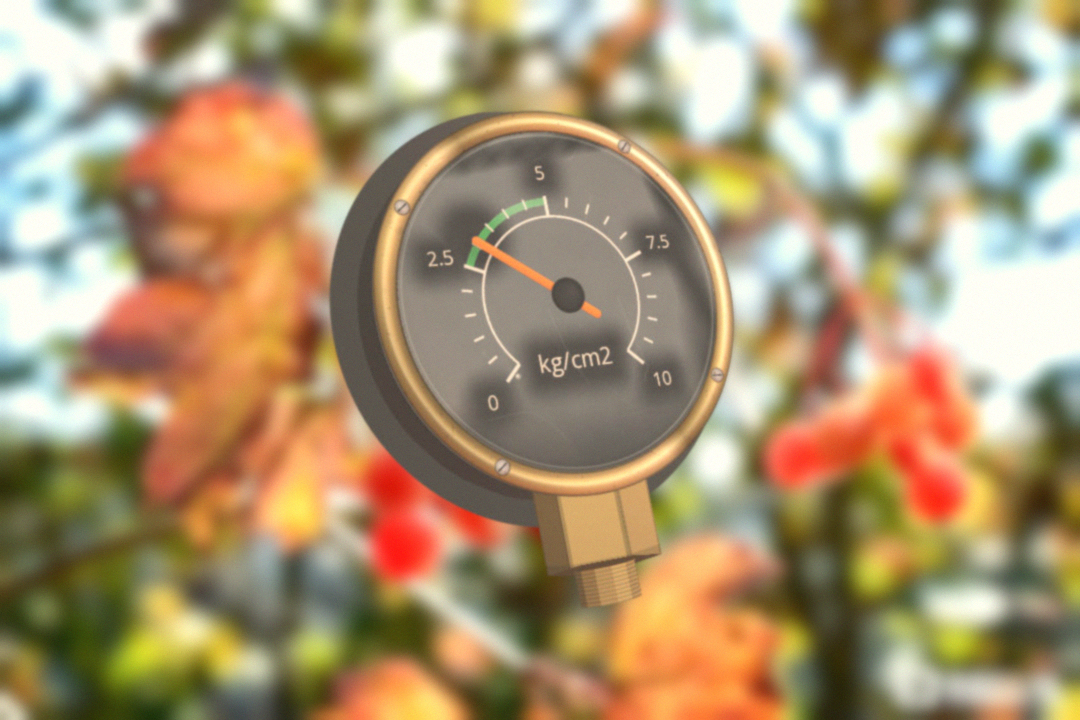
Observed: 3 kg/cm²
